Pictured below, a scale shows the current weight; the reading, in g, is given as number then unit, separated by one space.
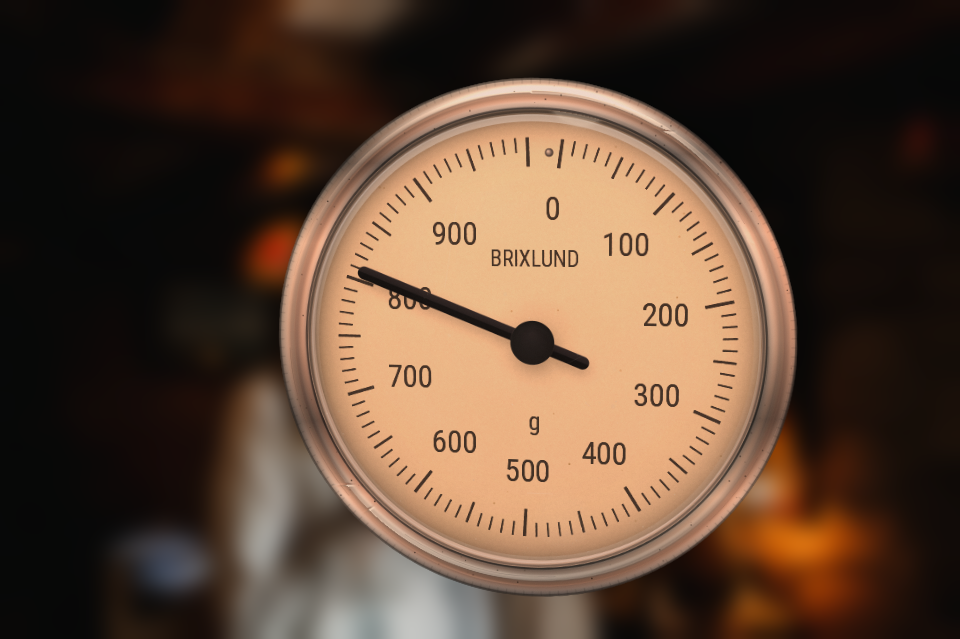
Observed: 810 g
